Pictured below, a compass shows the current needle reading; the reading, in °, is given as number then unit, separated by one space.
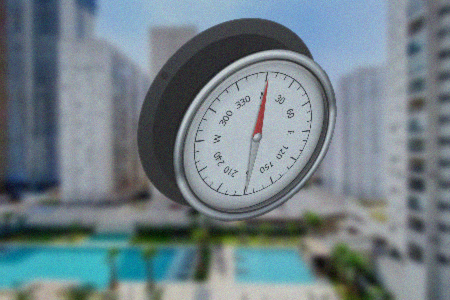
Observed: 0 °
